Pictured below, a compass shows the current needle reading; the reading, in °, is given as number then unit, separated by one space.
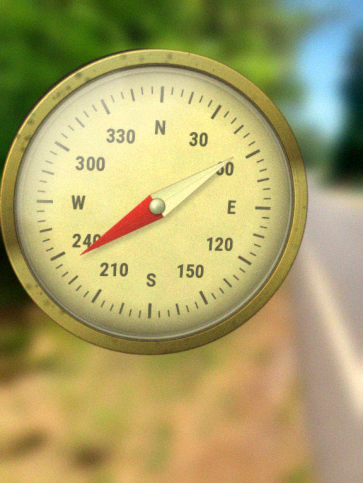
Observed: 235 °
